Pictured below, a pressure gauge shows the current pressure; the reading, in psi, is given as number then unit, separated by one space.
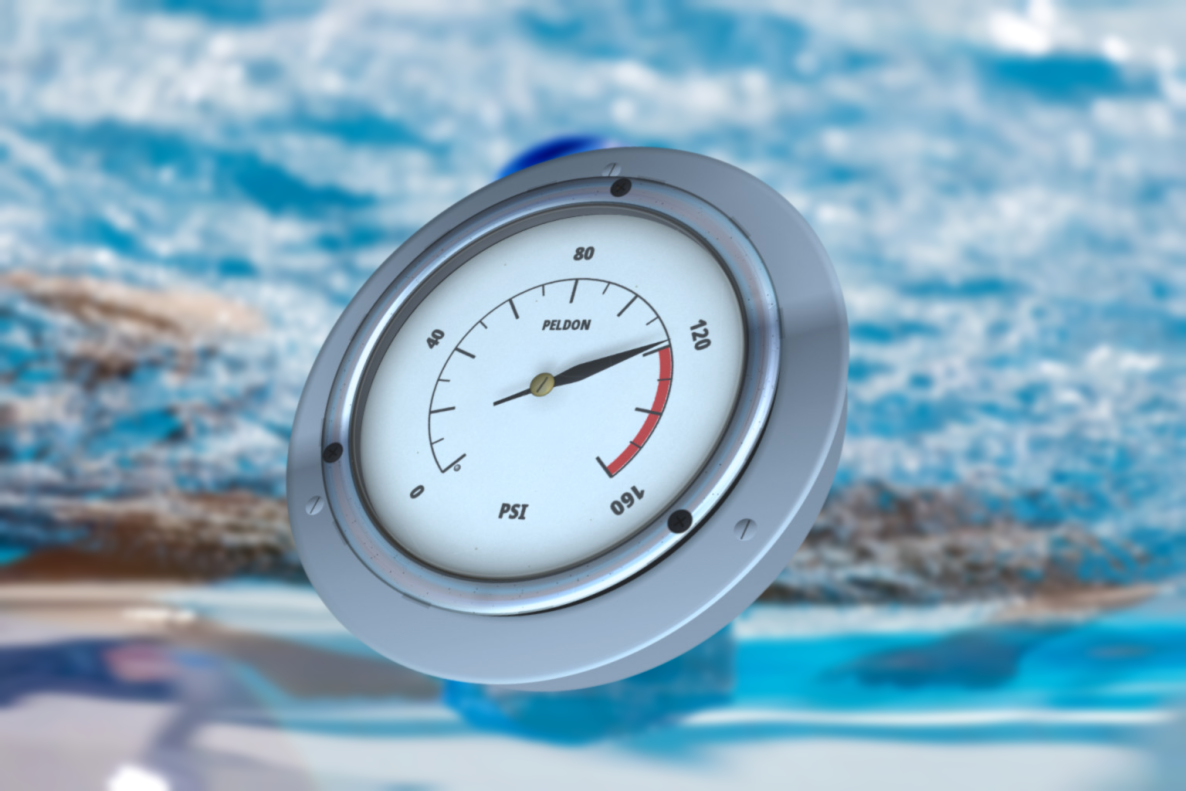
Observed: 120 psi
